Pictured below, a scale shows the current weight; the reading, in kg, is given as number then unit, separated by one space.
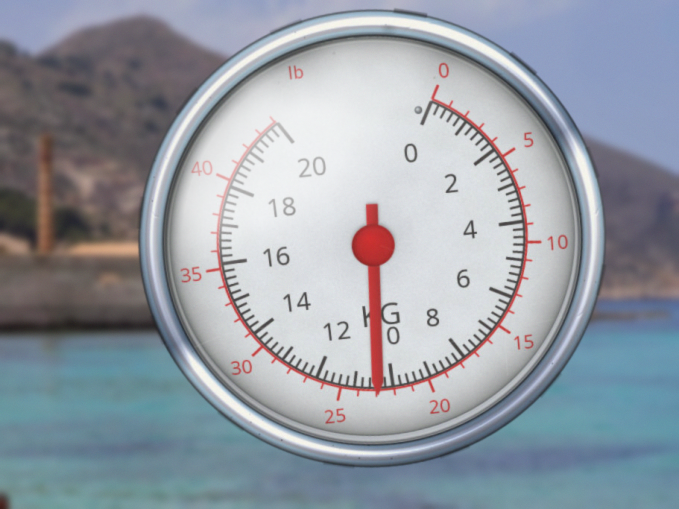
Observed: 10.4 kg
